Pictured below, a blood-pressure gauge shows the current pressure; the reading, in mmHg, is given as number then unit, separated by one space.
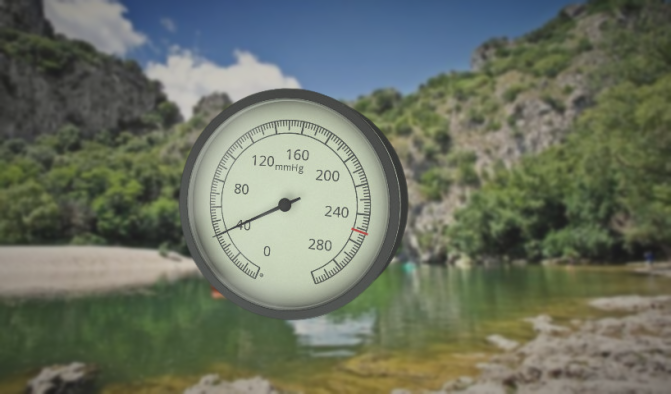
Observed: 40 mmHg
